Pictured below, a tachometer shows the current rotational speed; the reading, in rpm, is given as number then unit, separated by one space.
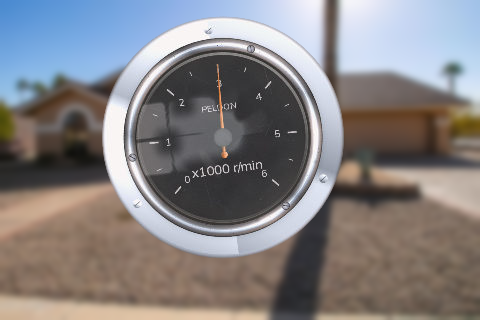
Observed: 3000 rpm
